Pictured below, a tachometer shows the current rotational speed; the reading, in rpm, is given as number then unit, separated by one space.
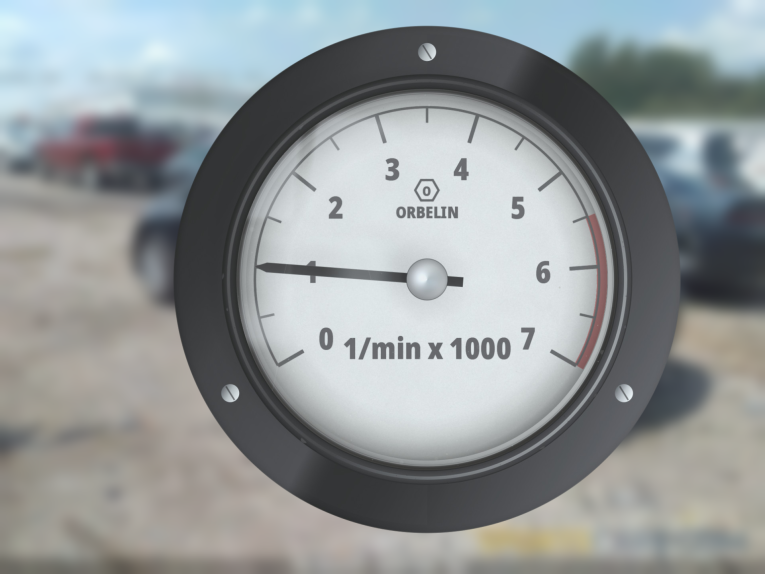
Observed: 1000 rpm
